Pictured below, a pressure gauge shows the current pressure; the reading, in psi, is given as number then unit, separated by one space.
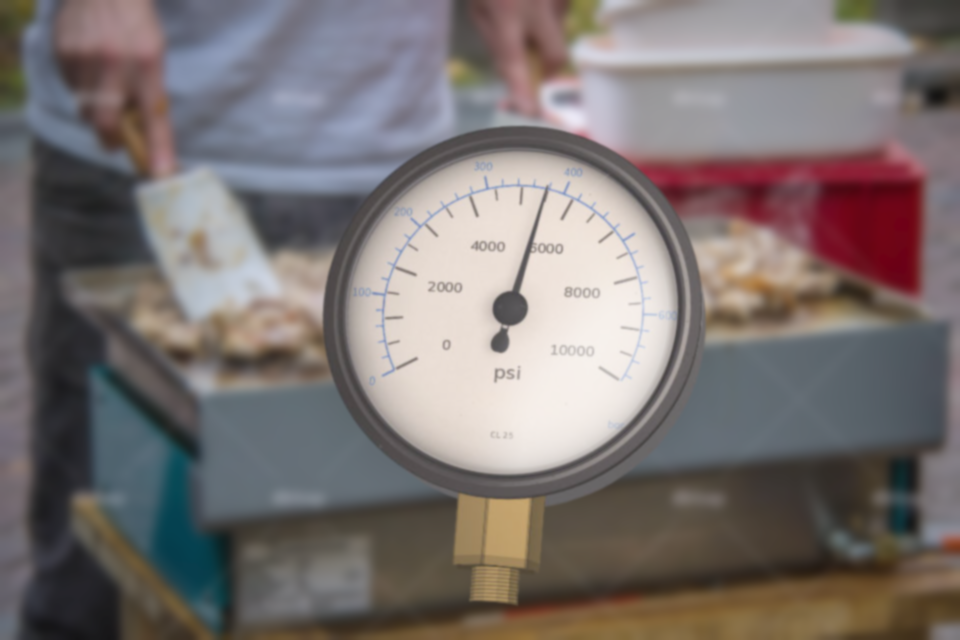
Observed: 5500 psi
